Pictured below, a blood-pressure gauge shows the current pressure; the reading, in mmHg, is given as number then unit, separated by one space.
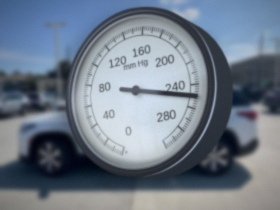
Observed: 250 mmHg
